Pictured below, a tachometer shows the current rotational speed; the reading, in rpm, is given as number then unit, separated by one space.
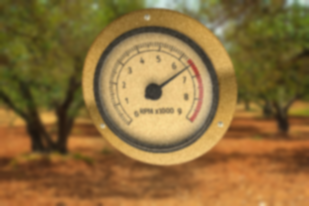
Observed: 6500 rpm
